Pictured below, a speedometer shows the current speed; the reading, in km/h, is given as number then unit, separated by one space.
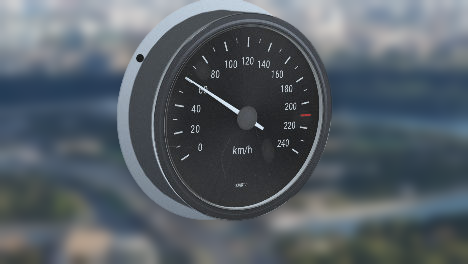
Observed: 60 km/h
